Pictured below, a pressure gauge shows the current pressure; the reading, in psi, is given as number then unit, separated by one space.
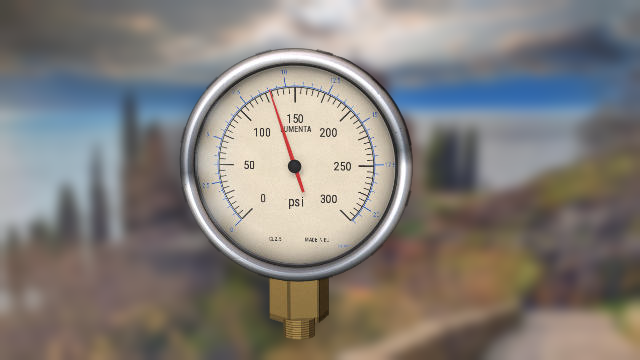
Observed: 130 psi
